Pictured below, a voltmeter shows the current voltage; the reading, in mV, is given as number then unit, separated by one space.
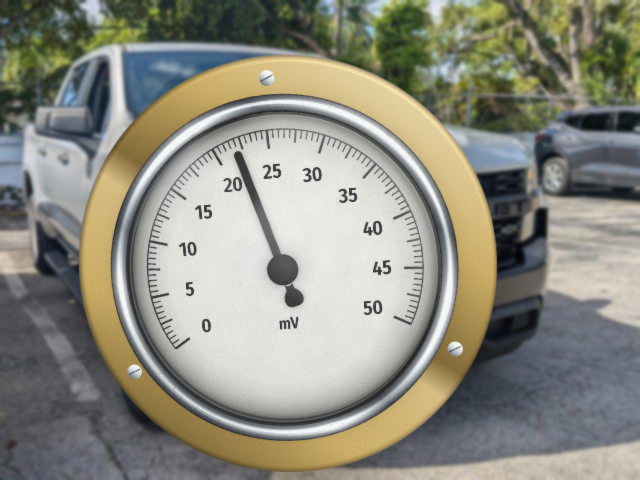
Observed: 22 mV
